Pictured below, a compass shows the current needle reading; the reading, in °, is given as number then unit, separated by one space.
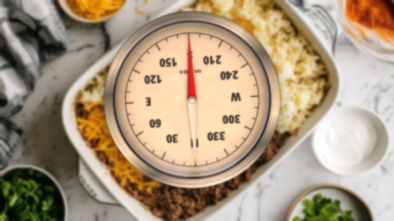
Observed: 180 °
